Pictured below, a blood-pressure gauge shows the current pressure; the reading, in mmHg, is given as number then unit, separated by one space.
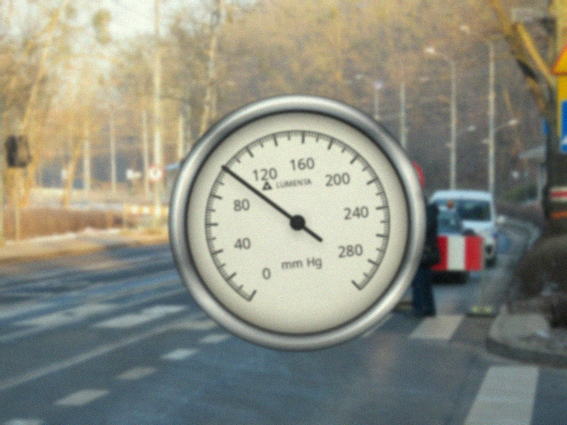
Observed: 100 mmHg
